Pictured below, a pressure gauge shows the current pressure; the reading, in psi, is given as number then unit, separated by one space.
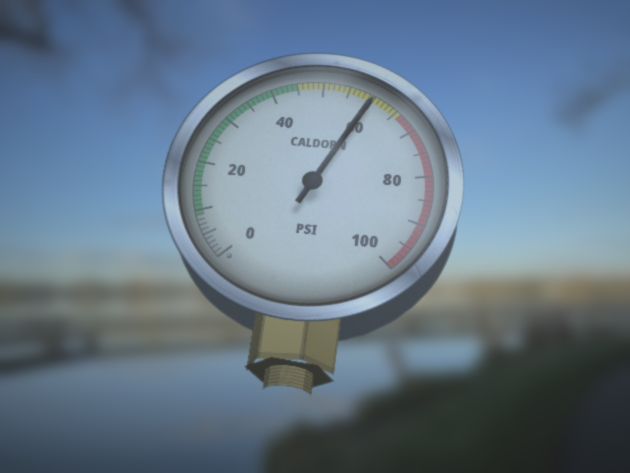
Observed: 60 psi
